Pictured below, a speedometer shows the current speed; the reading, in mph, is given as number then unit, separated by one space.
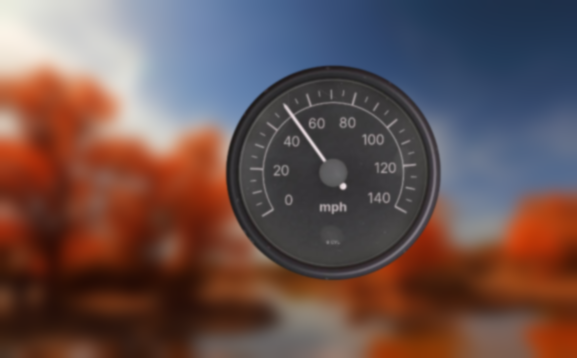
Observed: 50 mph
